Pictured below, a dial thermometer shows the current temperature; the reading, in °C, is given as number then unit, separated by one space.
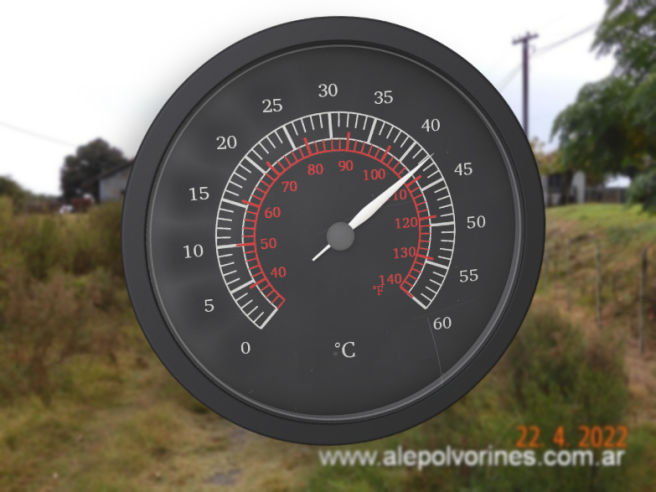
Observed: 42 °C
